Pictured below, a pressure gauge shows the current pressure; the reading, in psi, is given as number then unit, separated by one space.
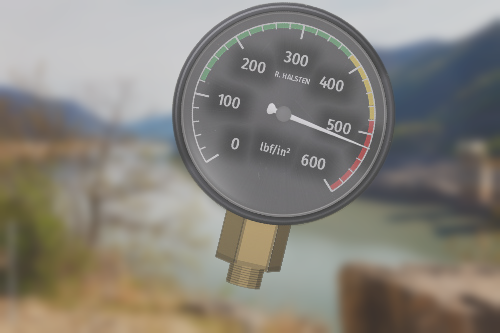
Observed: 520 psi
